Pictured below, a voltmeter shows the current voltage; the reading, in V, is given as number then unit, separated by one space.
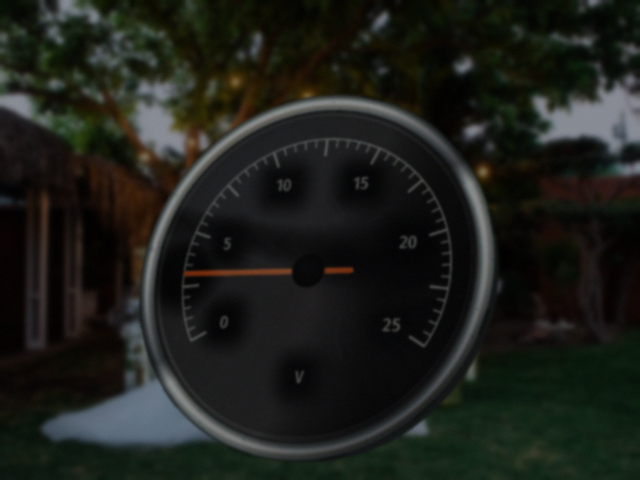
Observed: 3 V
